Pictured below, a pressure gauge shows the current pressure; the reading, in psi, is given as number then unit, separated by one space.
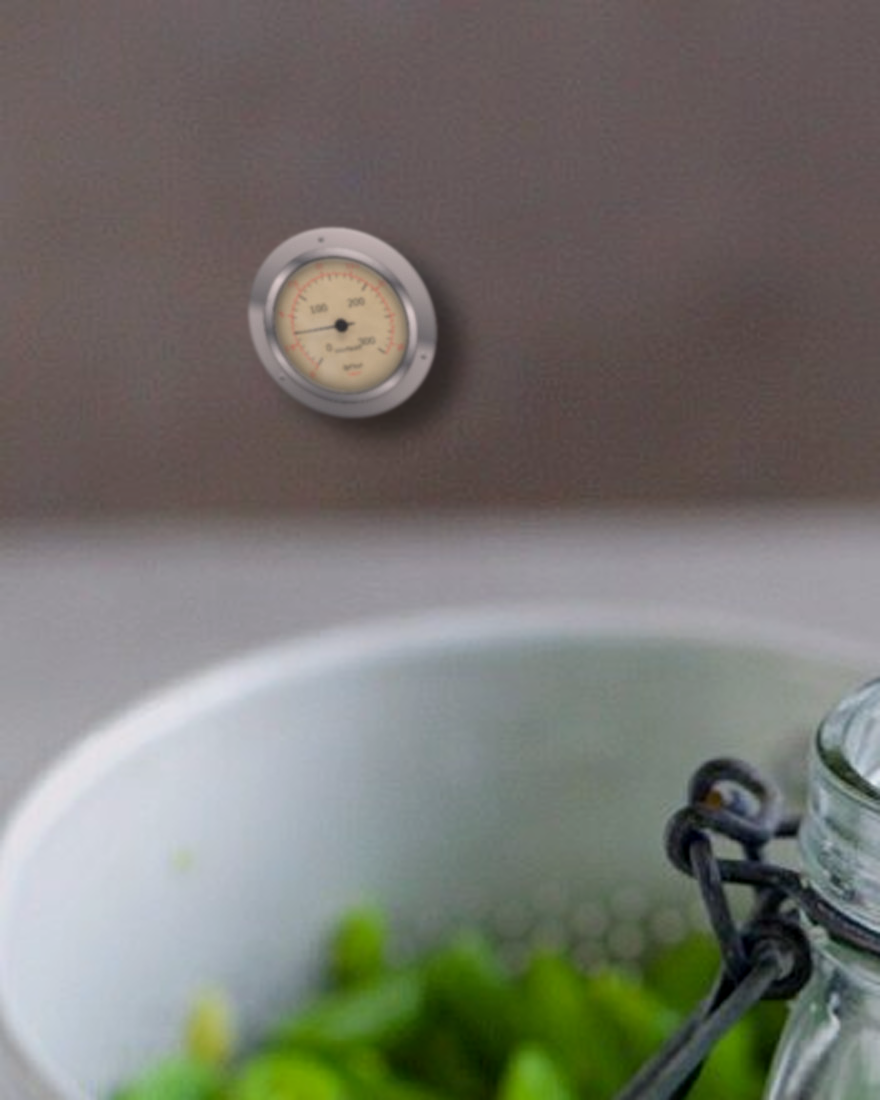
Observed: 50 psi
